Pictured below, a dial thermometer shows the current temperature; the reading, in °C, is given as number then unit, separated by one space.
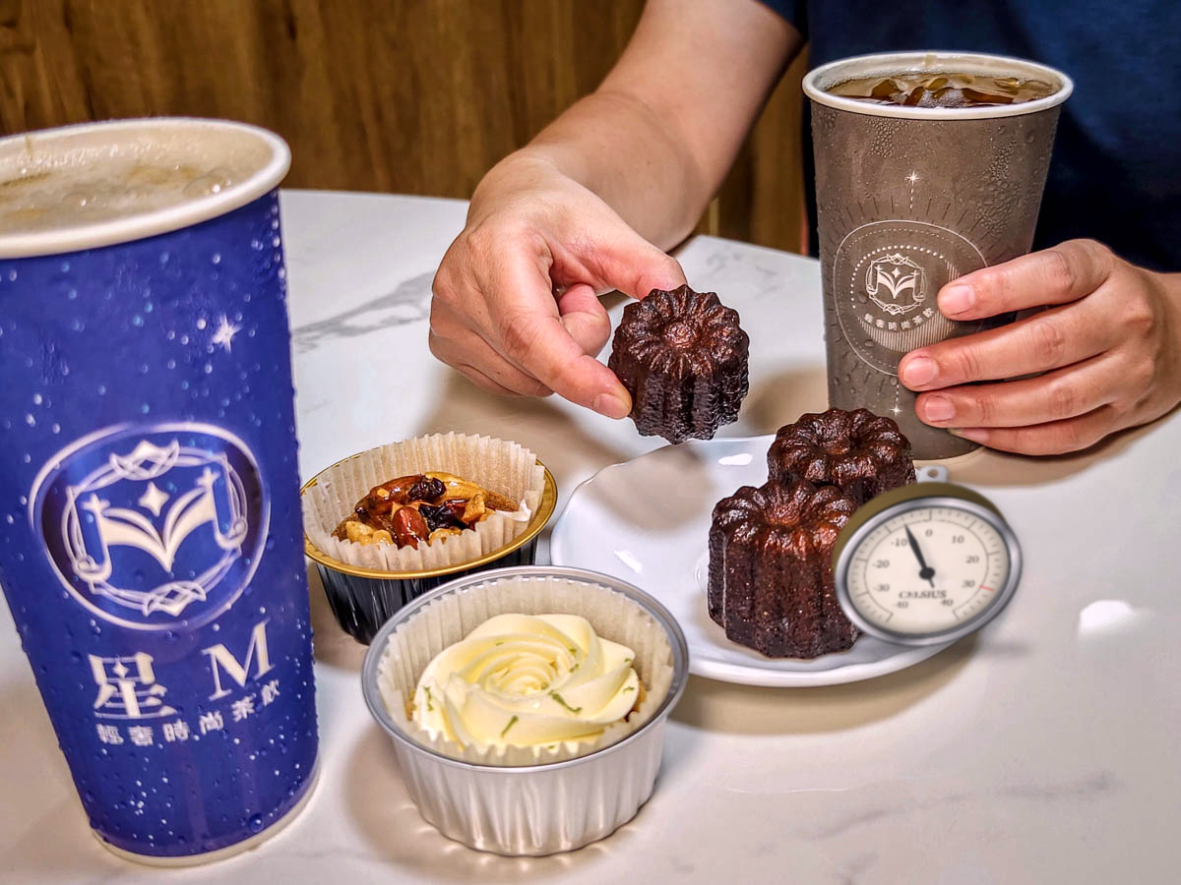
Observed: -6 °C
